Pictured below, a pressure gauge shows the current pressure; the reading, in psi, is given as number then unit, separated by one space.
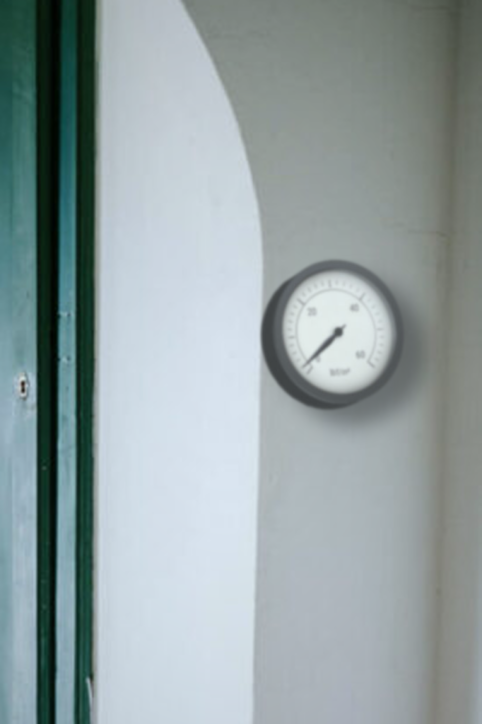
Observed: 2 psi
